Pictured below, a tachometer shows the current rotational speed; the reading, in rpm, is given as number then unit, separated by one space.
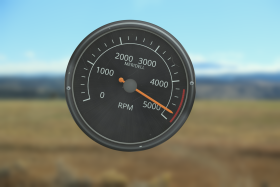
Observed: 4800 rpm
